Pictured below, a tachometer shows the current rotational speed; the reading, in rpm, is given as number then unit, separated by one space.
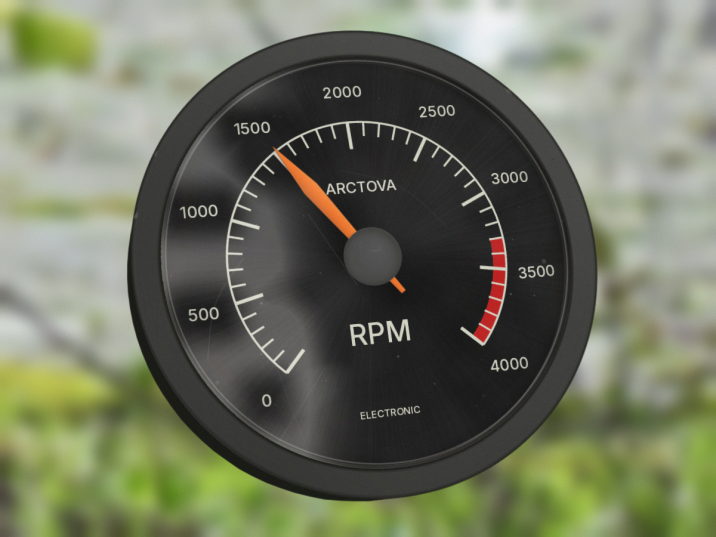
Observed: 1500 rpm
